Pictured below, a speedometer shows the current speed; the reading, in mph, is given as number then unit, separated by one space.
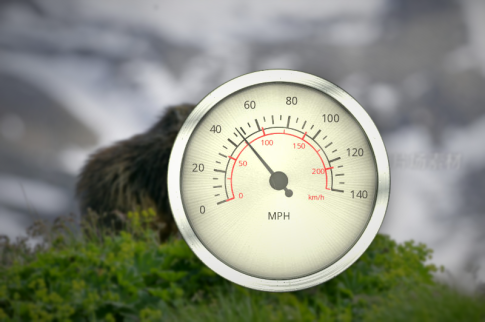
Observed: 47.5 mph
